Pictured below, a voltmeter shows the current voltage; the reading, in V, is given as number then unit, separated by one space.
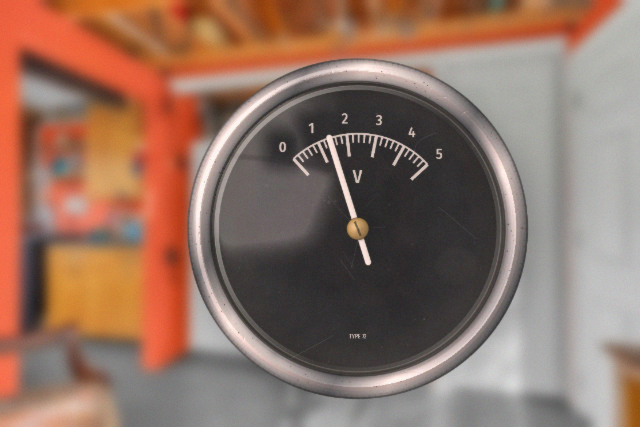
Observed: 1.4 V
